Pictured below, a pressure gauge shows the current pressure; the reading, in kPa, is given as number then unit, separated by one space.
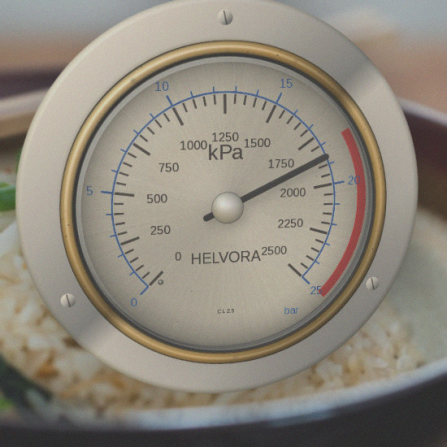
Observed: 1850 kPa
